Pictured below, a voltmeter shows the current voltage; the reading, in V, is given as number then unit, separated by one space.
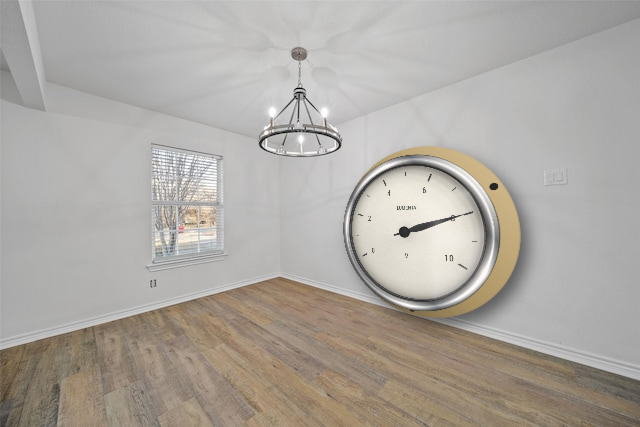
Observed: 8 V
